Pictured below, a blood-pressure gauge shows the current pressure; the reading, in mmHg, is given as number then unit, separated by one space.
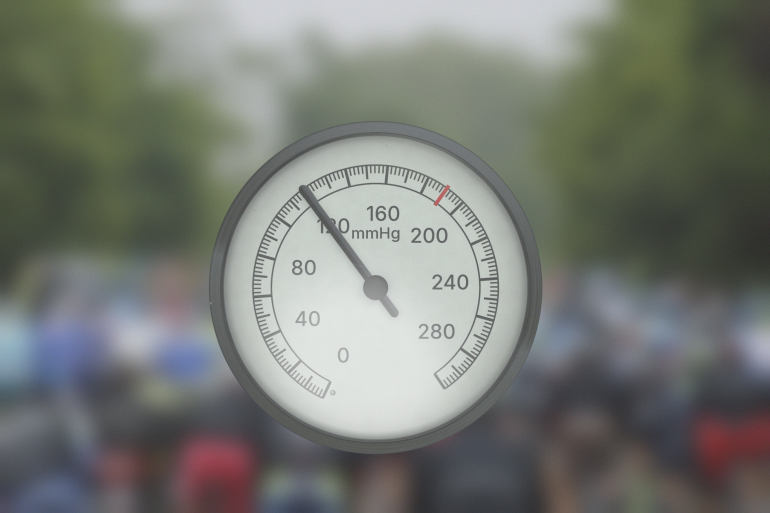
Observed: 118 mmHg
